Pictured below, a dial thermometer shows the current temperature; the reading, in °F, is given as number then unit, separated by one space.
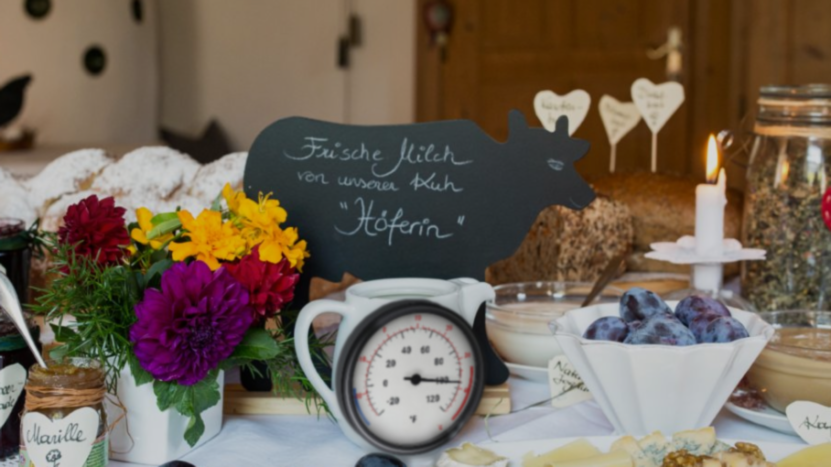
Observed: 100 °F
